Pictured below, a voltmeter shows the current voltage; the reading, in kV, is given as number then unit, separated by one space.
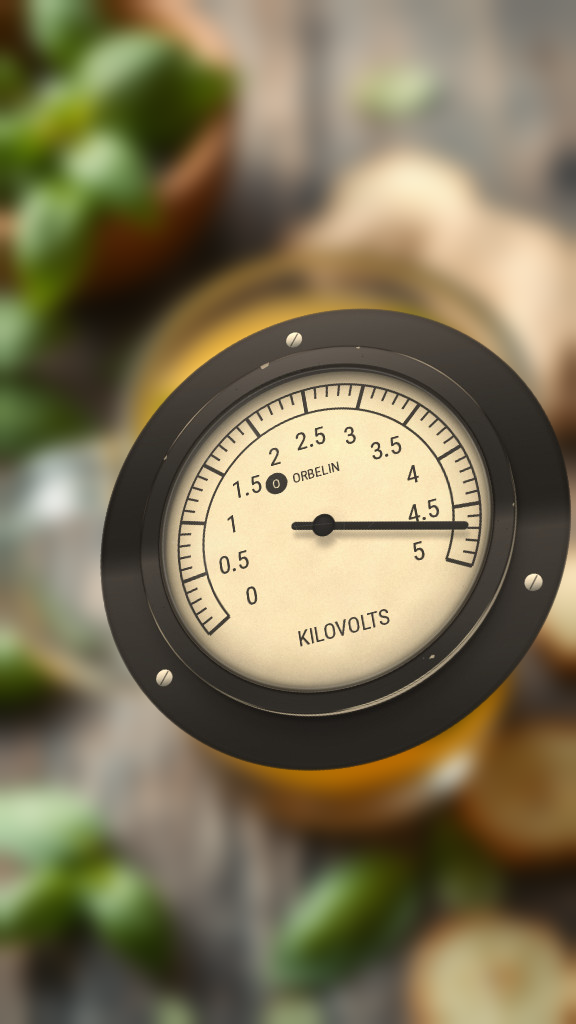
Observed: 4.7 kV
